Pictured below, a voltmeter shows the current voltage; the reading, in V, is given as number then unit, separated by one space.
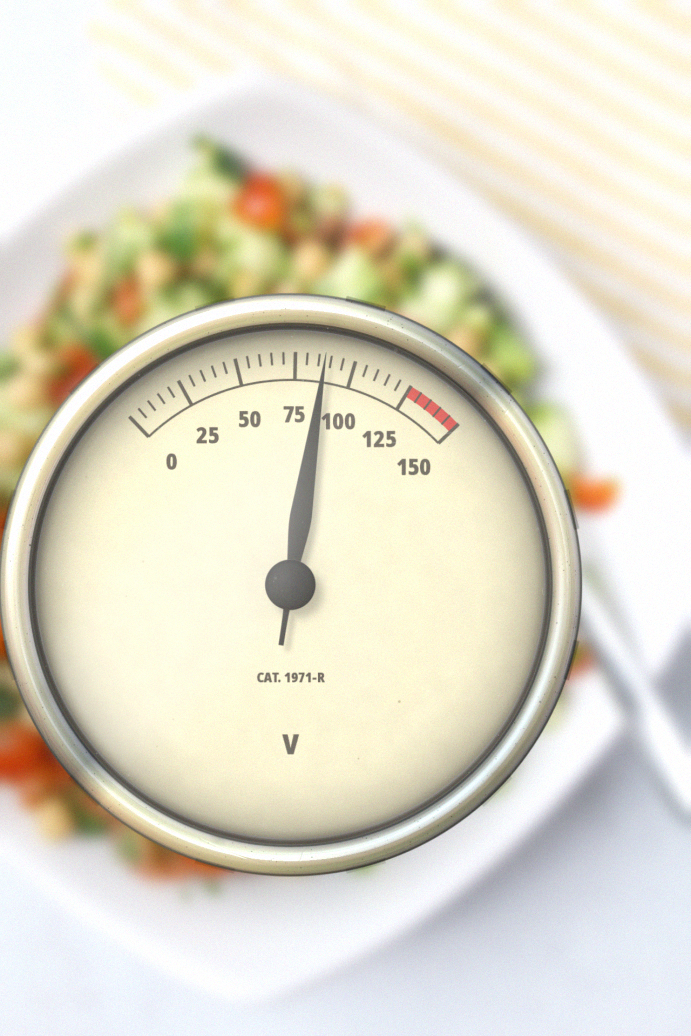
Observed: 87.5 V
